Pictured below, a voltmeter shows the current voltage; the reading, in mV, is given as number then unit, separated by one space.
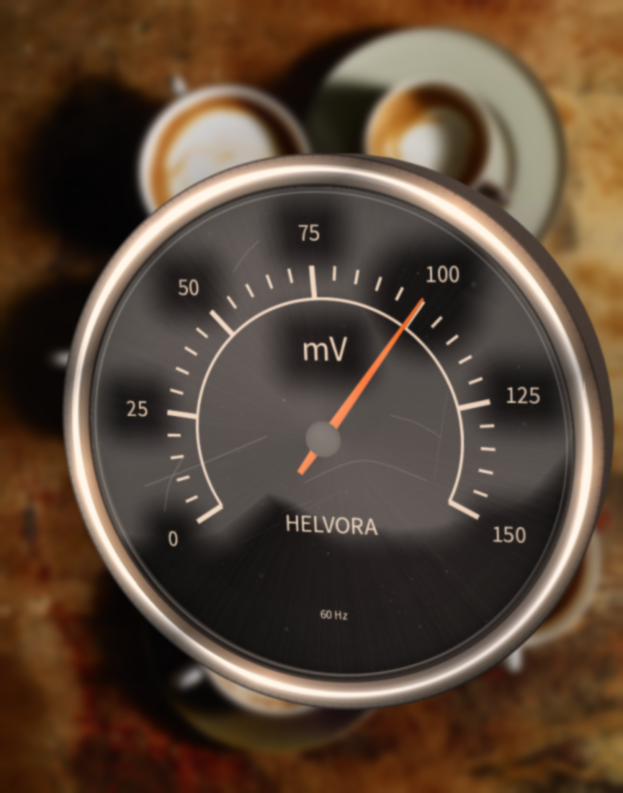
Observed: 100 mV
